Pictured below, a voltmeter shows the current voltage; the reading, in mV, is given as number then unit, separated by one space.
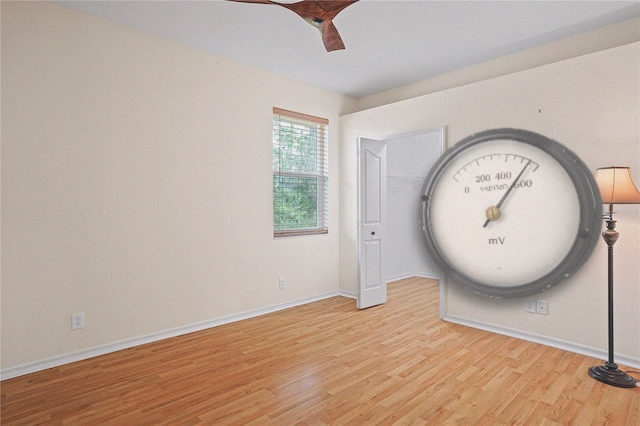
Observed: 550 mV
